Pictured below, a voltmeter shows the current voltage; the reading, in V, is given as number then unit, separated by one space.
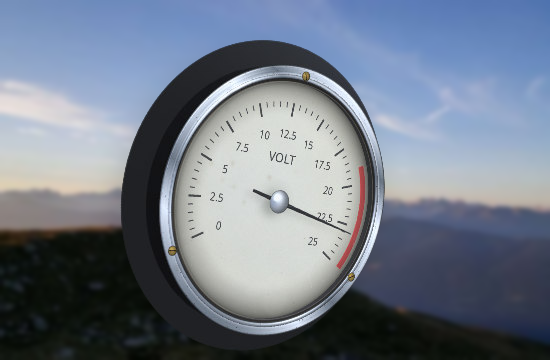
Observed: 23 V
